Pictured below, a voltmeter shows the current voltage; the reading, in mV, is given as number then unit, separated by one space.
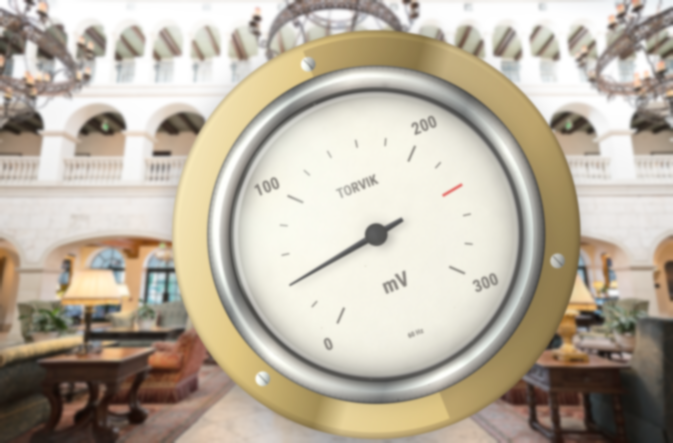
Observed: 40 mV
